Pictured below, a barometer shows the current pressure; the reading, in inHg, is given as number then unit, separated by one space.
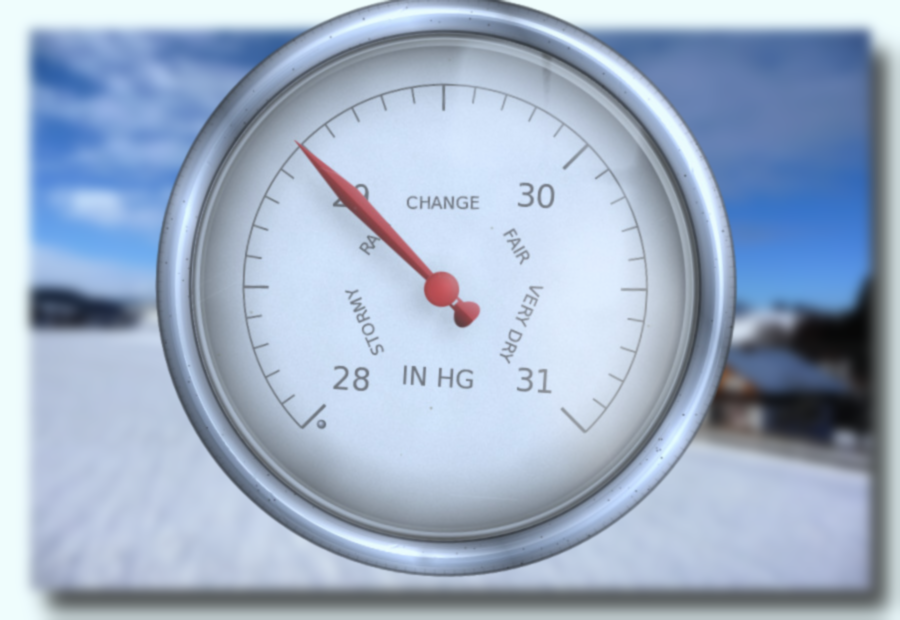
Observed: 29 inHg
